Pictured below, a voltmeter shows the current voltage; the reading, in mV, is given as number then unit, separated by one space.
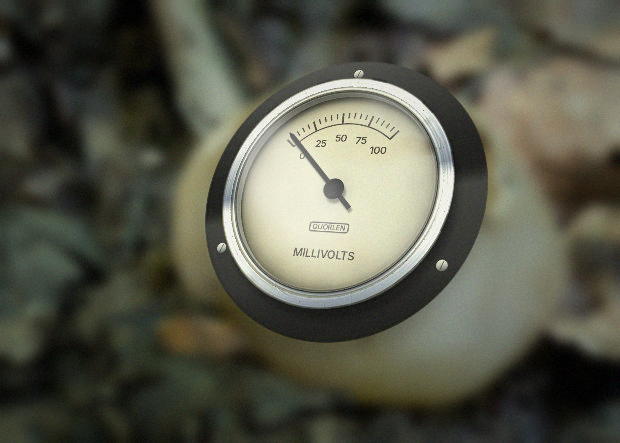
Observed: 5 mV
